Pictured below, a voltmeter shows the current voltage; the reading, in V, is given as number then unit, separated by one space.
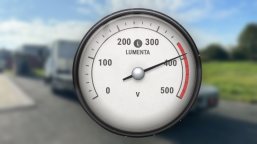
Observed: 390 V
